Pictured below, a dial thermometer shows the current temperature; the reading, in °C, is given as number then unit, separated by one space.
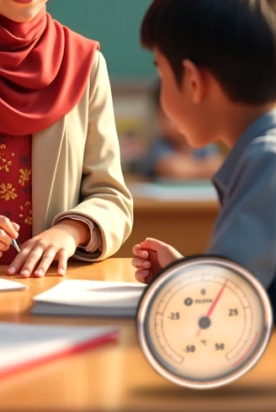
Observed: 10 °C
